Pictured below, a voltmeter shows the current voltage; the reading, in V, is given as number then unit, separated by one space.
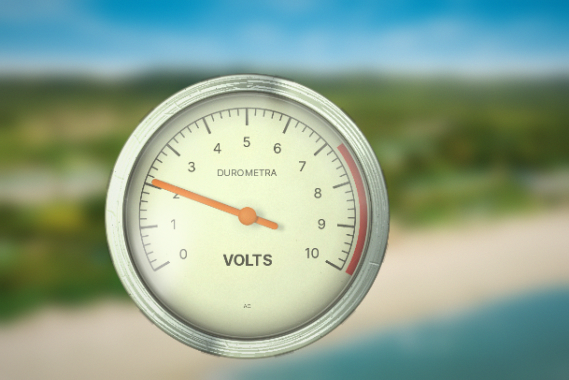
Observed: 2.1 V
